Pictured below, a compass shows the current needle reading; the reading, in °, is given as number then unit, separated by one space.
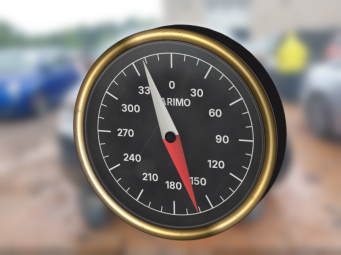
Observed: 160 °
